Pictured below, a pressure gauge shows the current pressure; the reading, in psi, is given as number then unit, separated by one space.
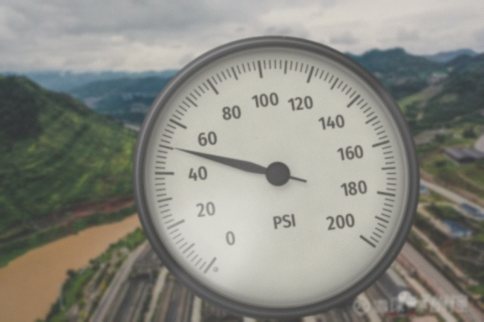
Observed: 50 psi
